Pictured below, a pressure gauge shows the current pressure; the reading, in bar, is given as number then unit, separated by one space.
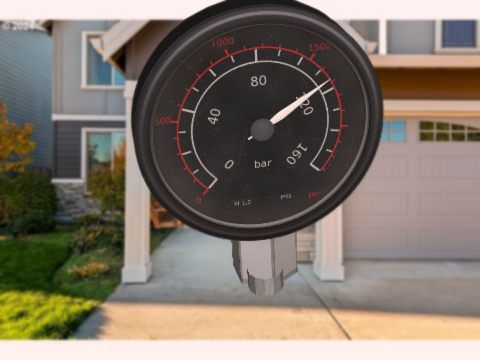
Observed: 115 bar
